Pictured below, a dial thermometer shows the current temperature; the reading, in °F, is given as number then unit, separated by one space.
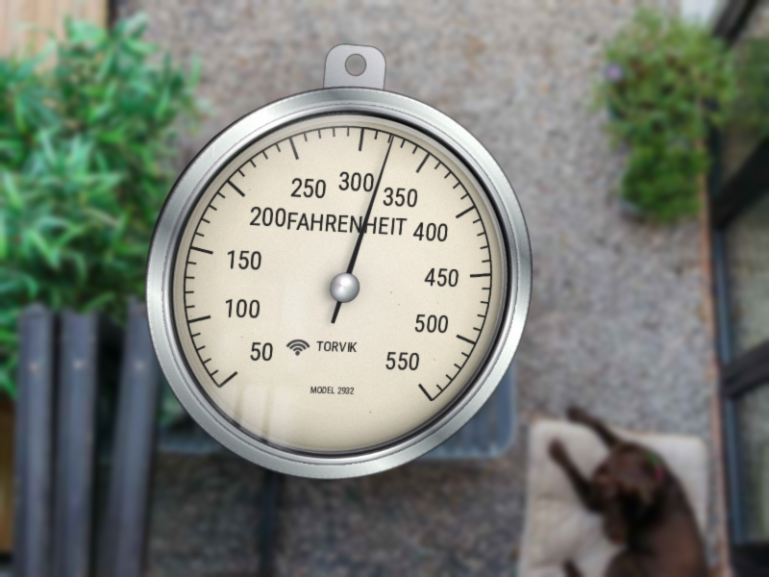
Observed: 320 °F
